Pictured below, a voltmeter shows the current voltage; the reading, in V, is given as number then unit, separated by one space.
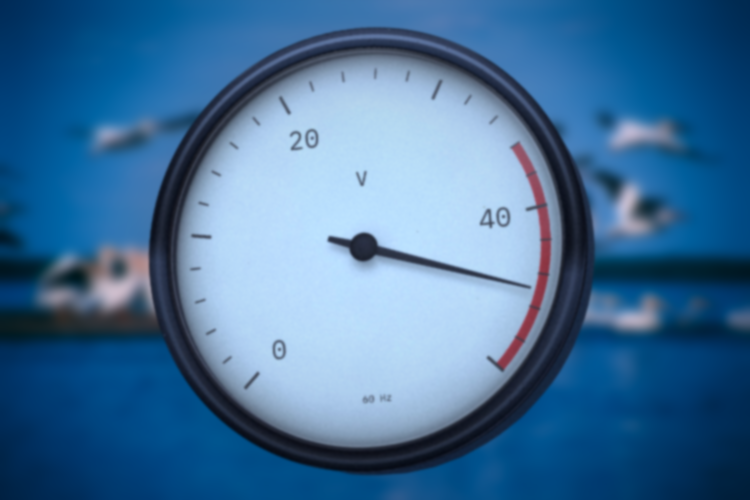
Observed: 45 V
